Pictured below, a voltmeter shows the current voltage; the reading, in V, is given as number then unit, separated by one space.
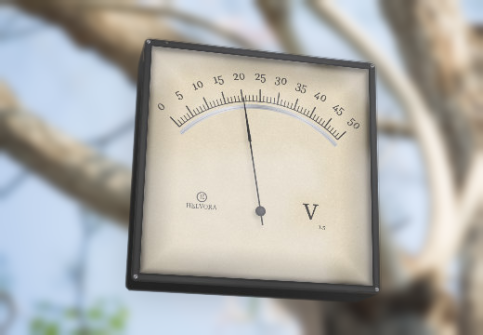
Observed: 20 V
